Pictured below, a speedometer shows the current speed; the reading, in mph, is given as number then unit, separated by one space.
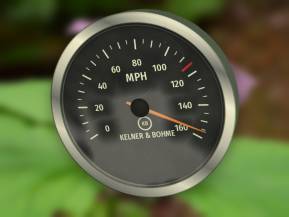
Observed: 155 mph
